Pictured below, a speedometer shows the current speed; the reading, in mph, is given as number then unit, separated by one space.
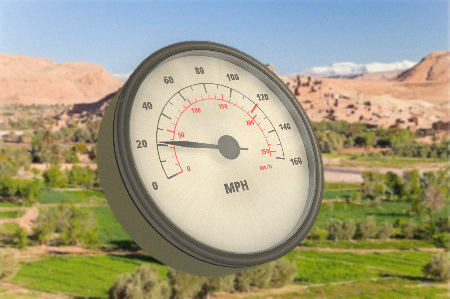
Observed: 20 mph
